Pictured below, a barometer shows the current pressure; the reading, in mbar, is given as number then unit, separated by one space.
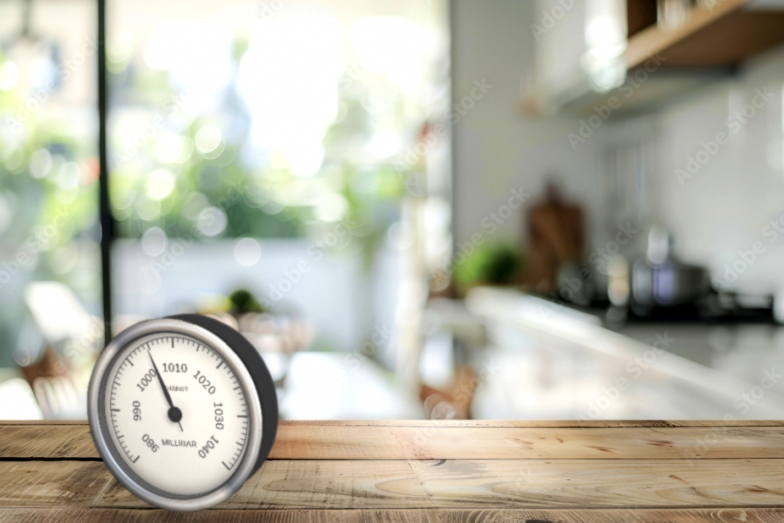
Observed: 1005 mbar
